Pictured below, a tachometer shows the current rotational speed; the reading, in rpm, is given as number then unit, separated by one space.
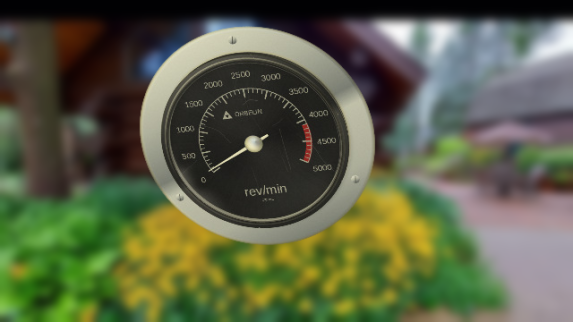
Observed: 100 rpm
